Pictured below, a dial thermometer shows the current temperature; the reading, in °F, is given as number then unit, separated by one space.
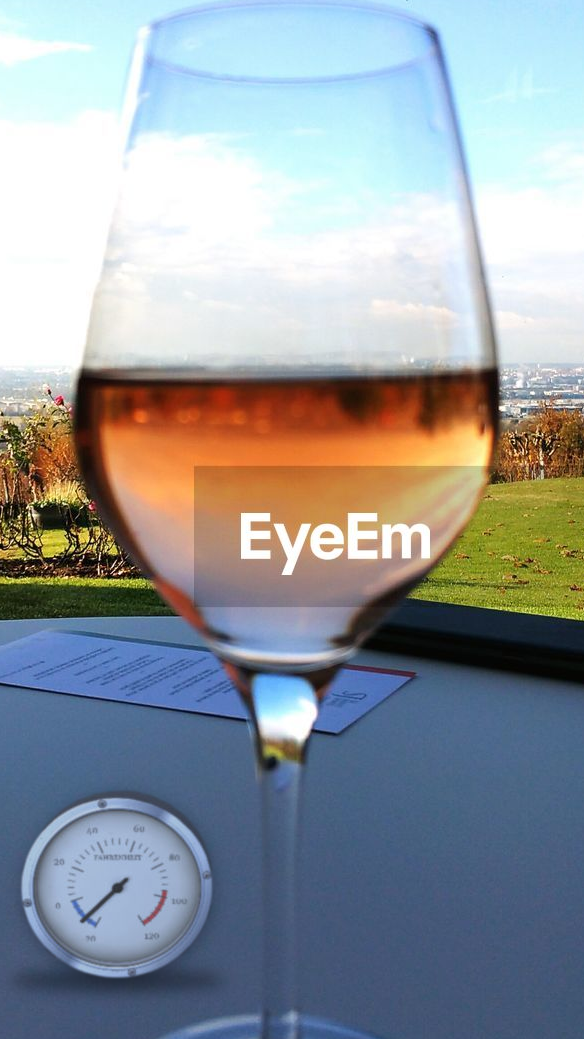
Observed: -12 °F
